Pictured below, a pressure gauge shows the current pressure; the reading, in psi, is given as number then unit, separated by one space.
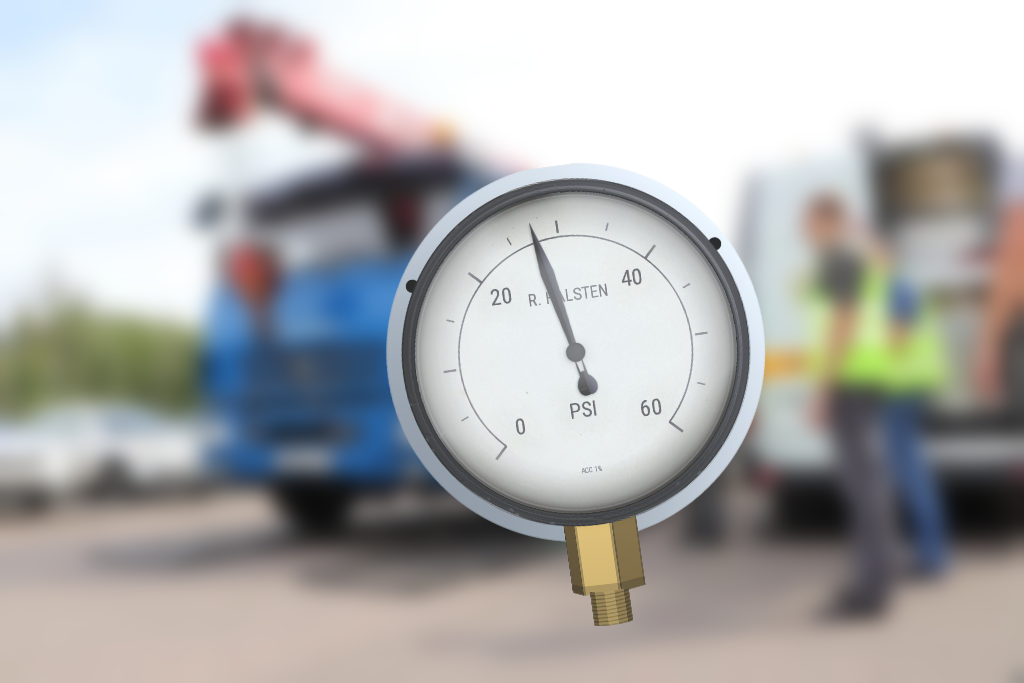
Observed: 27.5 psi
